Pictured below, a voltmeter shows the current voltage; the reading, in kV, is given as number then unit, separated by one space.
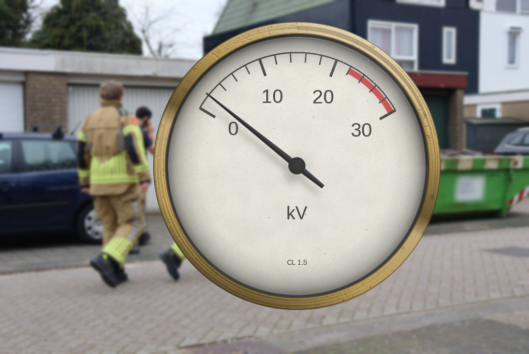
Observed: 2 kV
